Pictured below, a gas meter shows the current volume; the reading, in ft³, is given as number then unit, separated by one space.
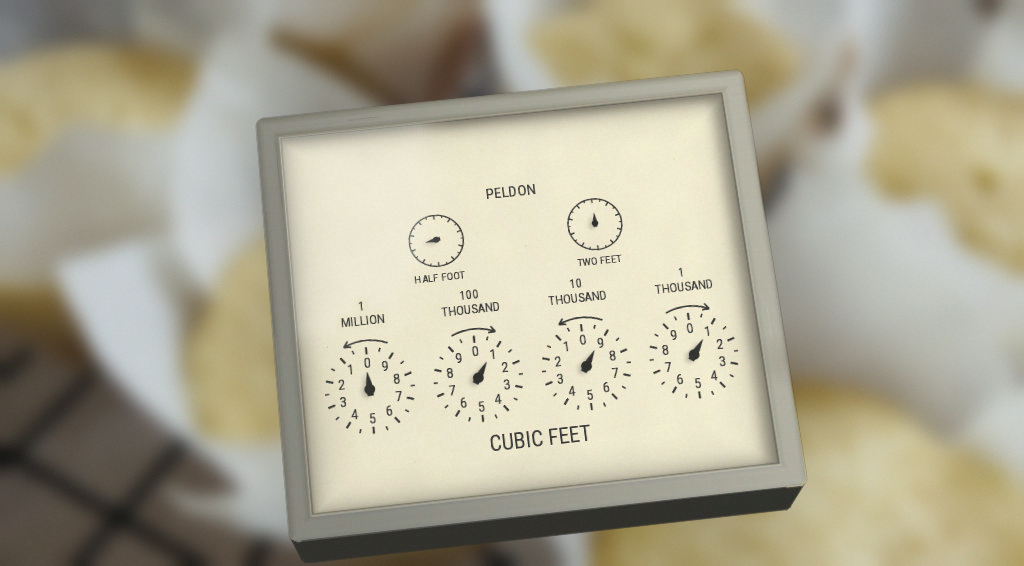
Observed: 9100 ft³
